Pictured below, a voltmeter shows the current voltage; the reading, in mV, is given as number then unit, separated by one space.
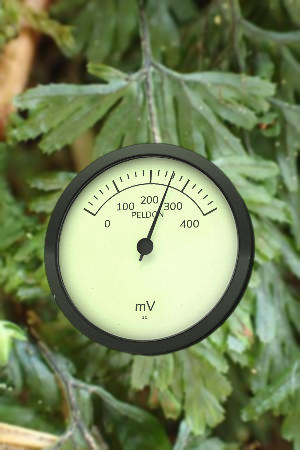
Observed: 260 mV
